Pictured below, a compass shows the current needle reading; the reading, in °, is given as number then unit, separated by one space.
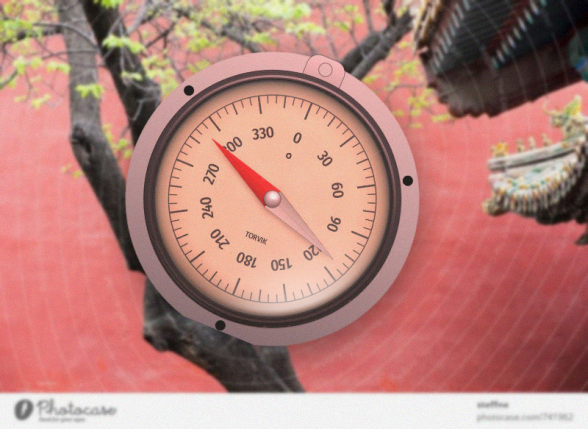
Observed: 292.5 °
